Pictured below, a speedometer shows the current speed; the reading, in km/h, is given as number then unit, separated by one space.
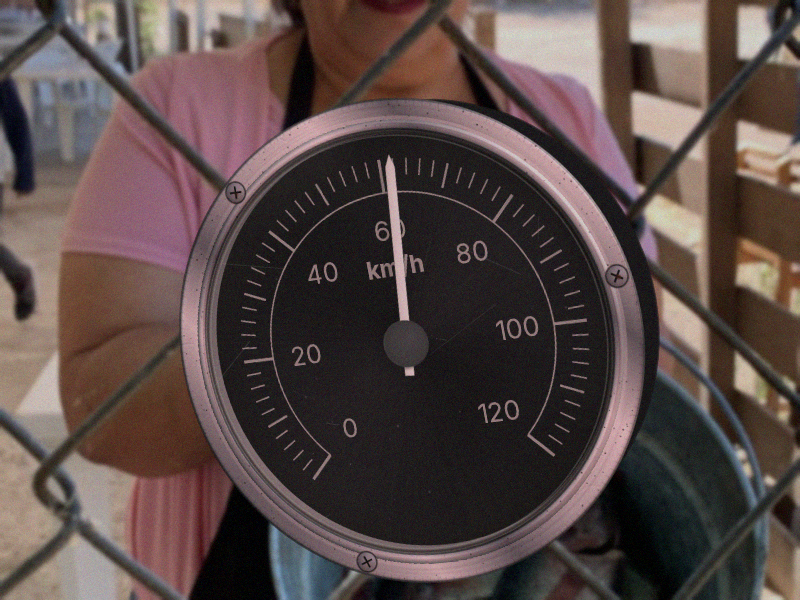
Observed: 62 km/h
